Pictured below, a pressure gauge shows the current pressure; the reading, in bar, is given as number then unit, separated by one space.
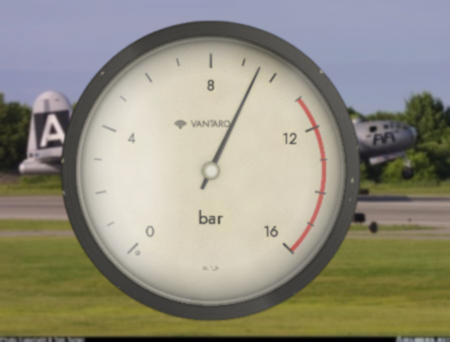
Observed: 9.5 bar
